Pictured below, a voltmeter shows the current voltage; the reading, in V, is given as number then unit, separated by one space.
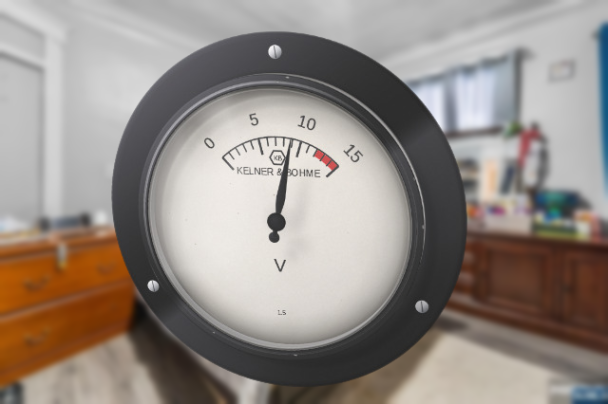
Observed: 9 V
